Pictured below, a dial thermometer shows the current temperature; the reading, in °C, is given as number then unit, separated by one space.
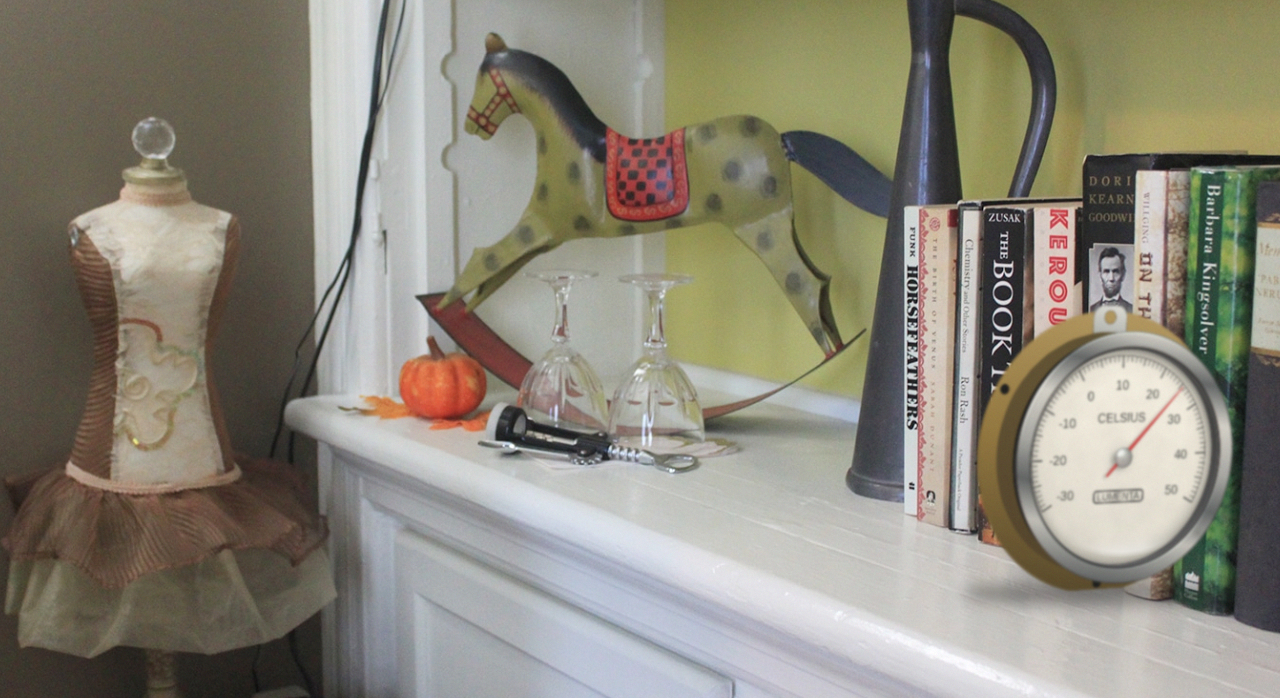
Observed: 25 °C
